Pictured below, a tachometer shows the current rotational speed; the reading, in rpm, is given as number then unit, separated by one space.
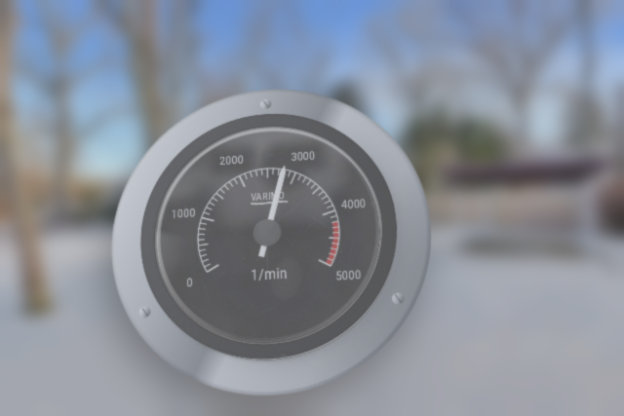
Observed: 2800 rpm
